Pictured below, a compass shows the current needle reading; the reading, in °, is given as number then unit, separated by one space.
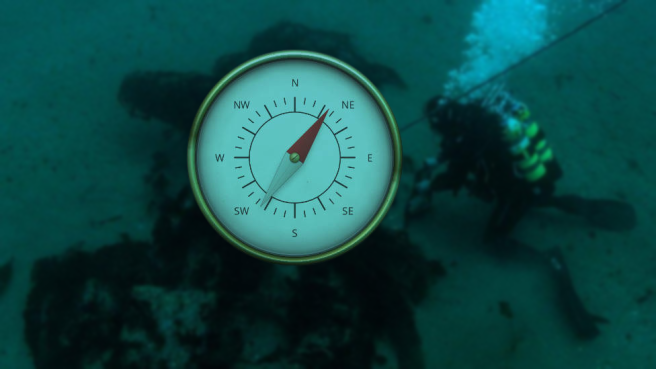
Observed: 35 °
